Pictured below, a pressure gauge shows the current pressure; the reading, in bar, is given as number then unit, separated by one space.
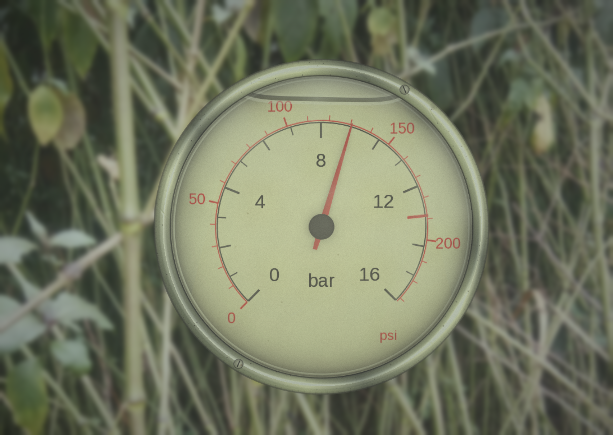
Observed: 9 bar
